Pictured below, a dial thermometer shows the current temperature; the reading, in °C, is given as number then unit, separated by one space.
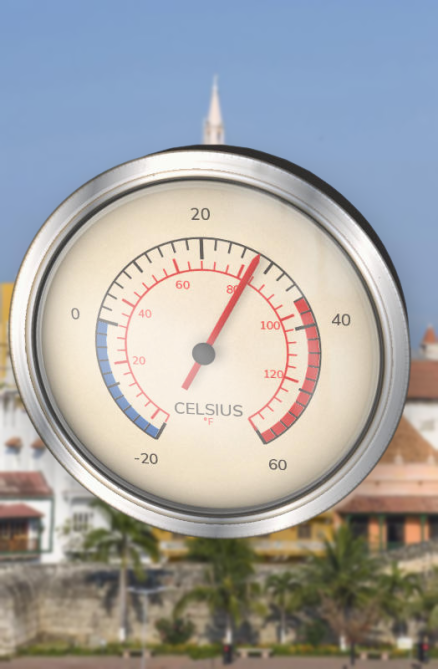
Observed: 28 °C
